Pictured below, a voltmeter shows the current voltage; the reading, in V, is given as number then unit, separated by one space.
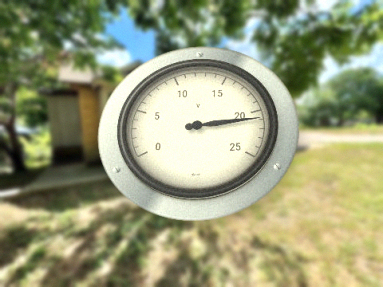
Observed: 21 V
